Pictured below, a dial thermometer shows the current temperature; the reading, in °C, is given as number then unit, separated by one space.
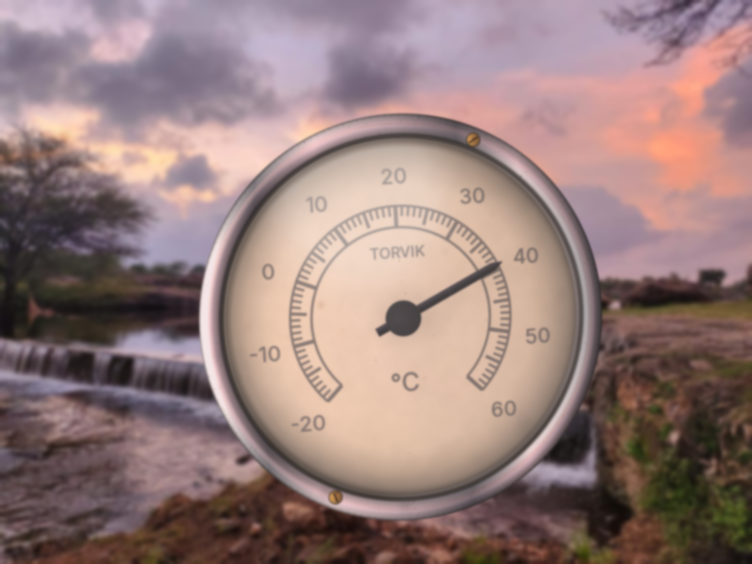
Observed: 39 °C
